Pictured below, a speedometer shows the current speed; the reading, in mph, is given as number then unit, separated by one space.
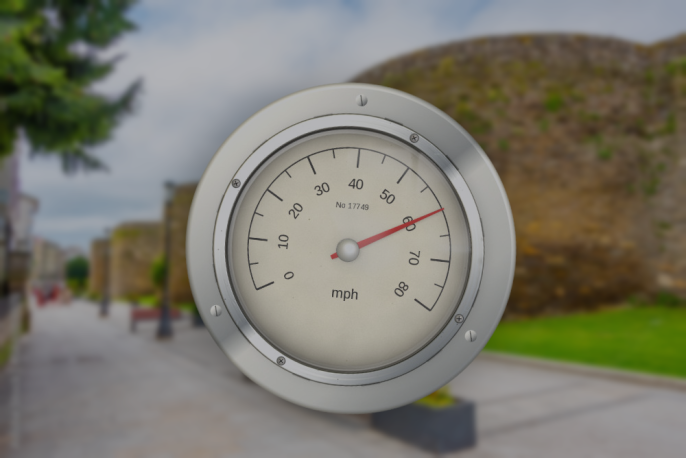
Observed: 60 mph
